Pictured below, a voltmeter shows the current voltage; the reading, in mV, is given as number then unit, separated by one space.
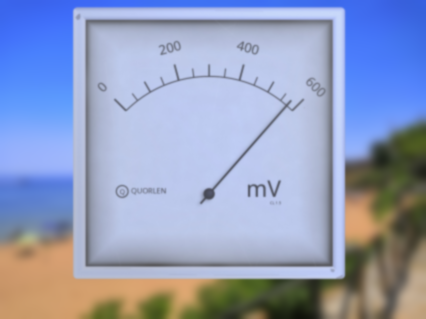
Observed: 575 mV
